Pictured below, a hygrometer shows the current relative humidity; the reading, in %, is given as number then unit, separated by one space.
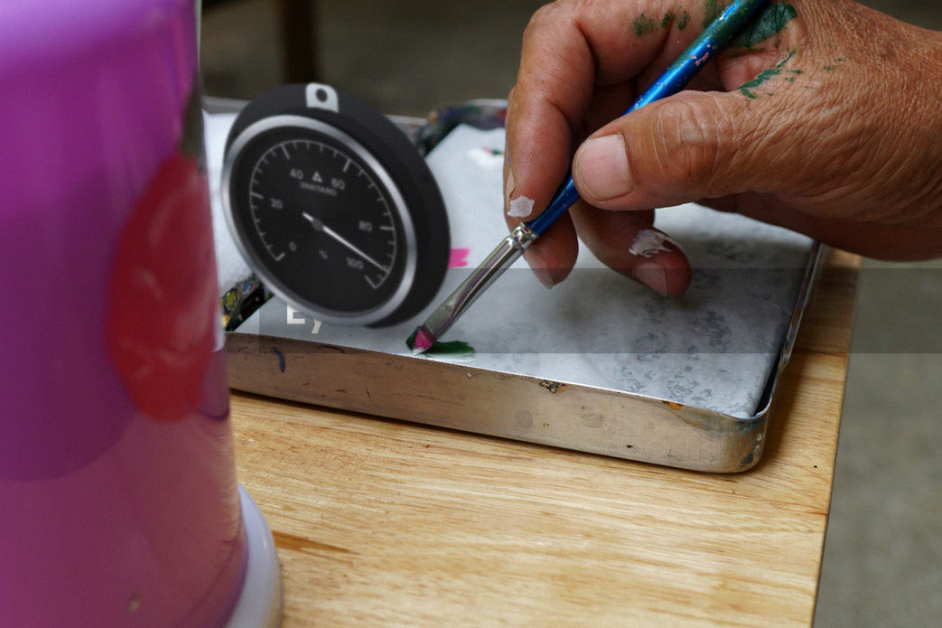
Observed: 92 %
